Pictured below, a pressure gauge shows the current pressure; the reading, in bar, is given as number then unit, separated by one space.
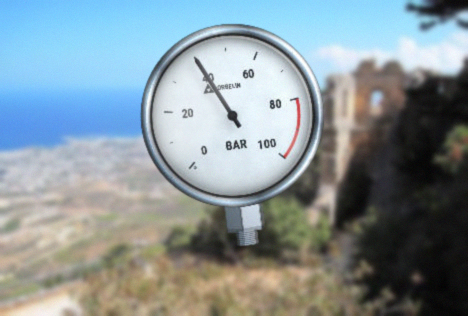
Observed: 40 bar
